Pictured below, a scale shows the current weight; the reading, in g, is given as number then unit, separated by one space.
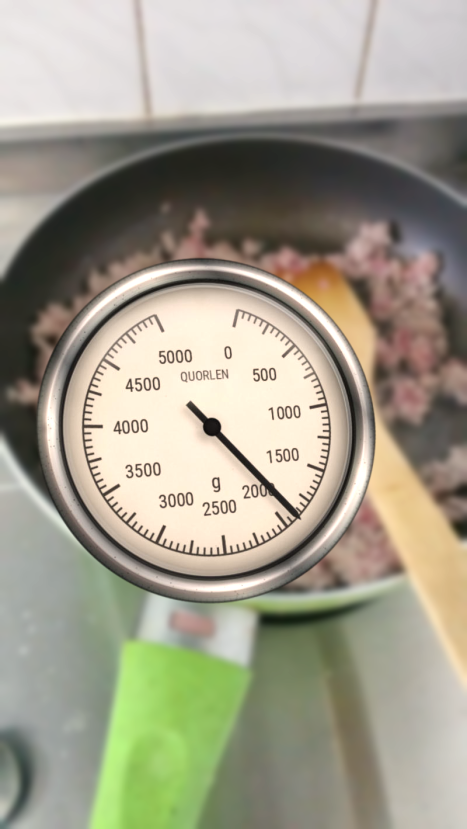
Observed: 1900 g
